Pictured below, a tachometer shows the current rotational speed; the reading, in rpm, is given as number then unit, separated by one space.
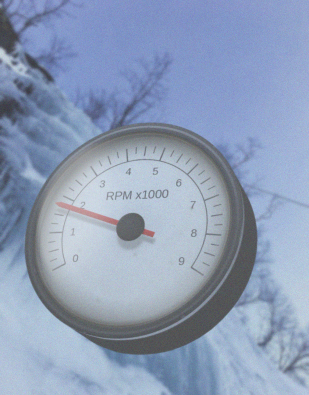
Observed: 1750 rpm
